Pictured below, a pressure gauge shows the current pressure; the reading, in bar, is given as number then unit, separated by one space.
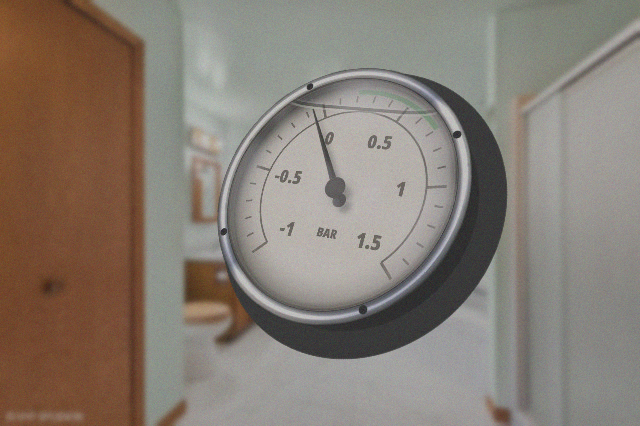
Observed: -0.05 bar
